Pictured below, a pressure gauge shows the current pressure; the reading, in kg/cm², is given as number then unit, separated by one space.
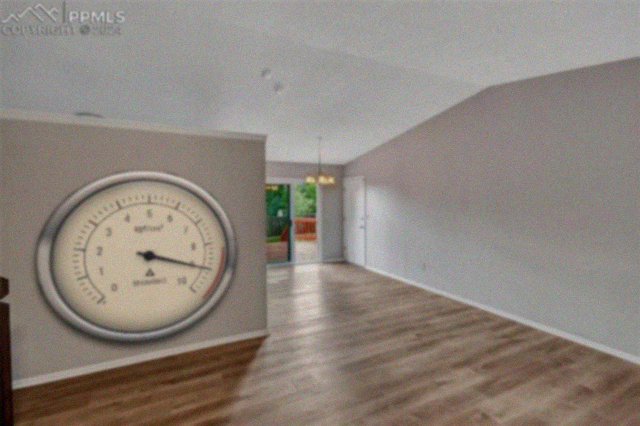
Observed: 9 kg/cm²
